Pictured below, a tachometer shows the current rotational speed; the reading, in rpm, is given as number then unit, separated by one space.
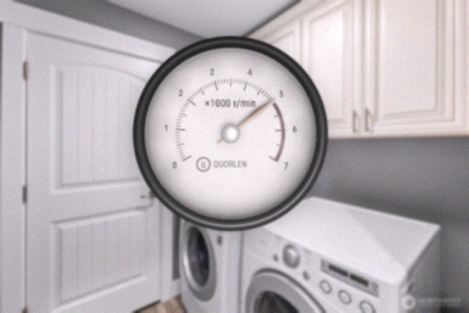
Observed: 5000 rpm
